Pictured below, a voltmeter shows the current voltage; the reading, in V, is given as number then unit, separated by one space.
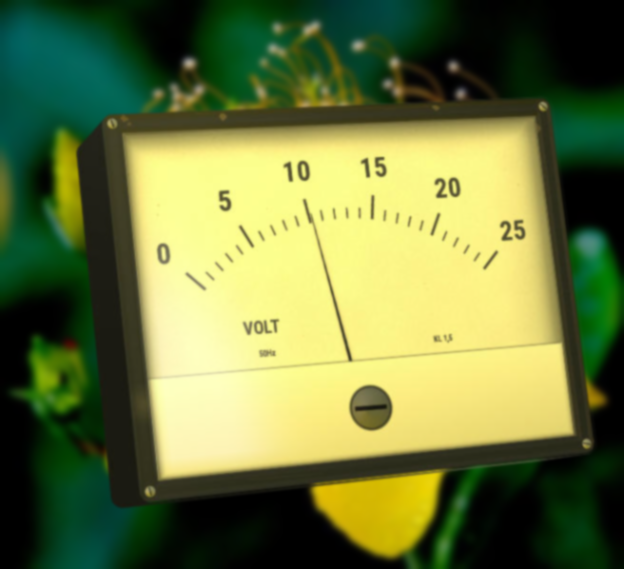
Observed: 10 V
